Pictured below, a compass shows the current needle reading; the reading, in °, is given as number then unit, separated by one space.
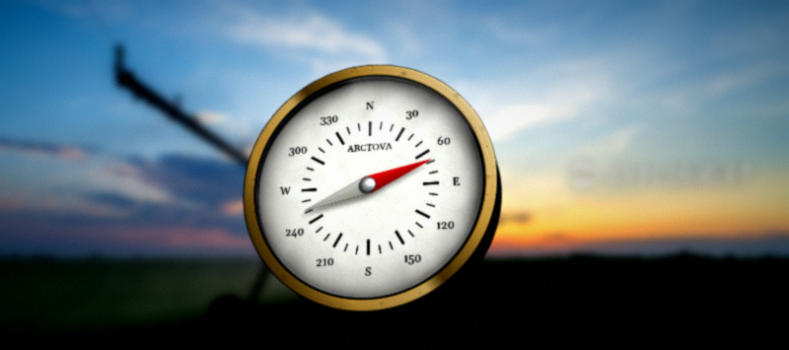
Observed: 70 °
